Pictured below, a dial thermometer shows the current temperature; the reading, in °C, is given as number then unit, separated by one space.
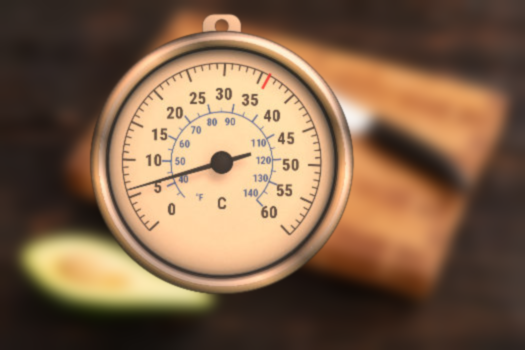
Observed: 6 °C
